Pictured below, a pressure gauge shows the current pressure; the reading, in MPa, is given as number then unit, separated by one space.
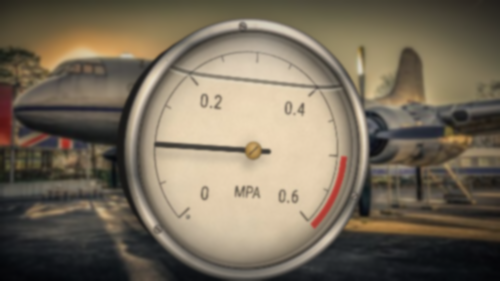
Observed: 0.1 MPa
